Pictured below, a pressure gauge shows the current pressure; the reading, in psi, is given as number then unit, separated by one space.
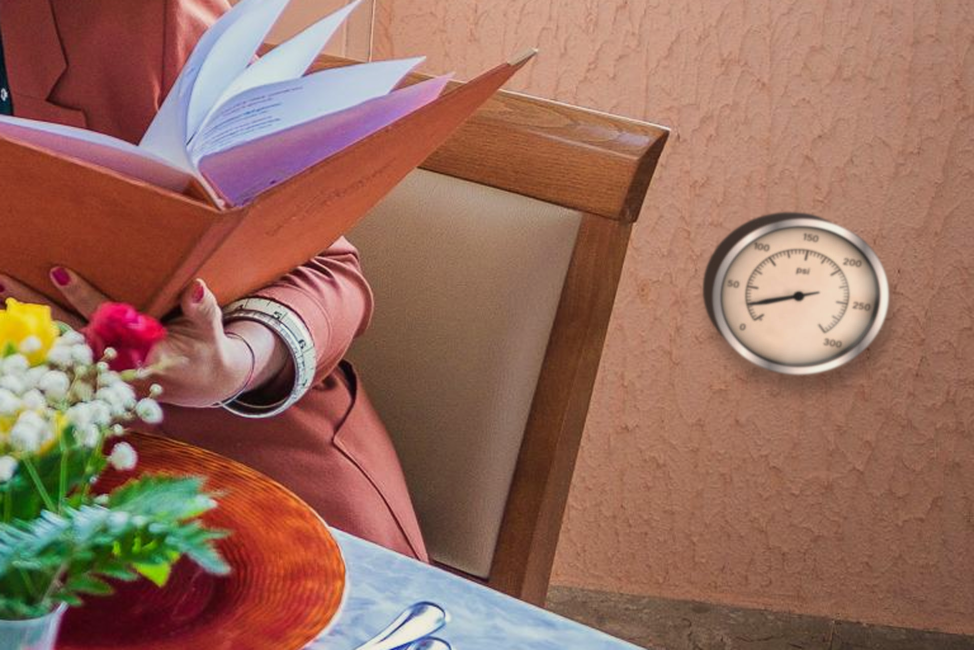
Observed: 25 psi
